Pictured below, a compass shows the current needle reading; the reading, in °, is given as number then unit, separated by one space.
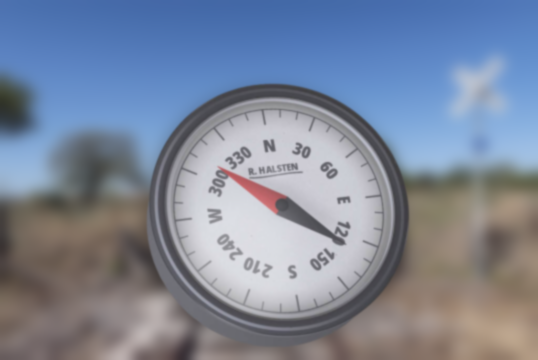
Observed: 310 °
